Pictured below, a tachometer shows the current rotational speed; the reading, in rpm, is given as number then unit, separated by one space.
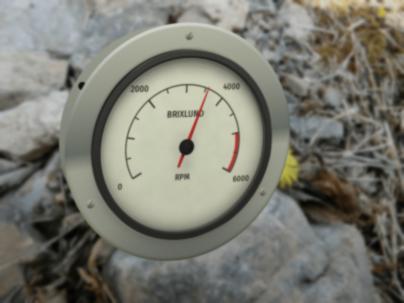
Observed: 3500 rpm
